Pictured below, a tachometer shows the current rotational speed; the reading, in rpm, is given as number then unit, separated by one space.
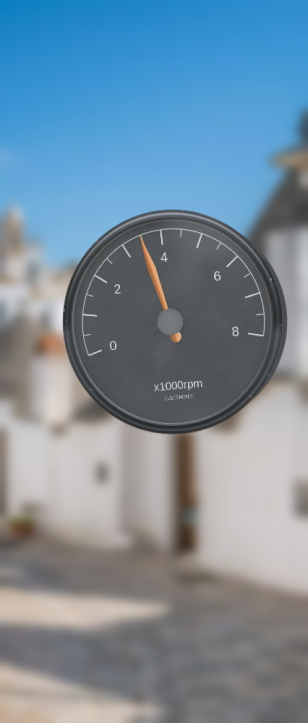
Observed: 3500 rpm
